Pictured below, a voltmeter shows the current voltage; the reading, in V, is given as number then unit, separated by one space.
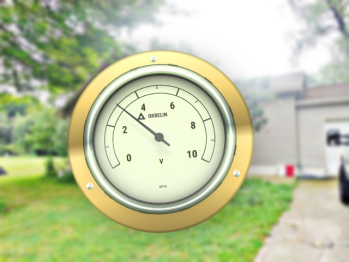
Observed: 3 V
